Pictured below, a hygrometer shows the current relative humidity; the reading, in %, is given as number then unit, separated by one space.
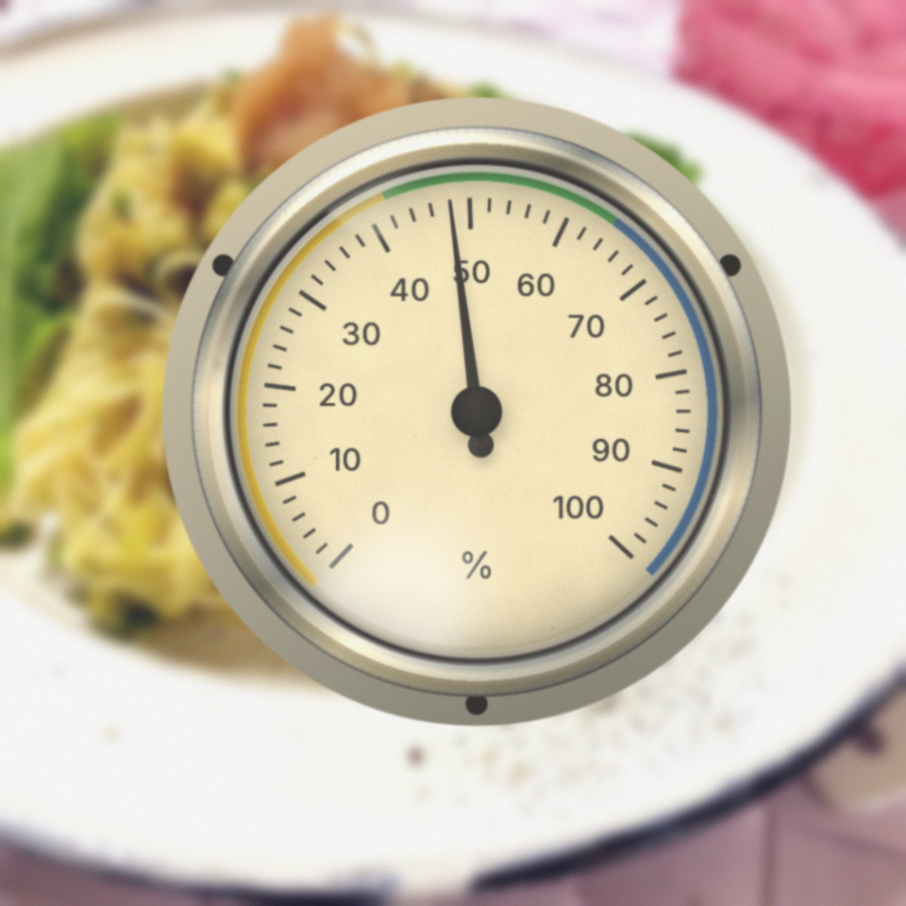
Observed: 48 %
